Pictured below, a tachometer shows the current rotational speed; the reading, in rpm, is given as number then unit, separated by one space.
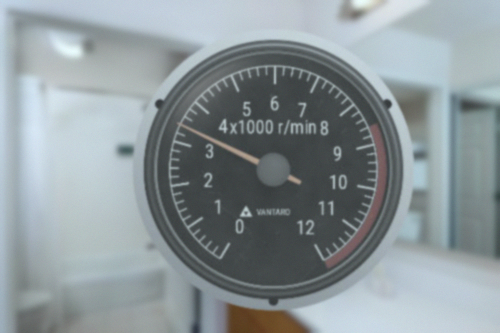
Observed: 3400 rpm
